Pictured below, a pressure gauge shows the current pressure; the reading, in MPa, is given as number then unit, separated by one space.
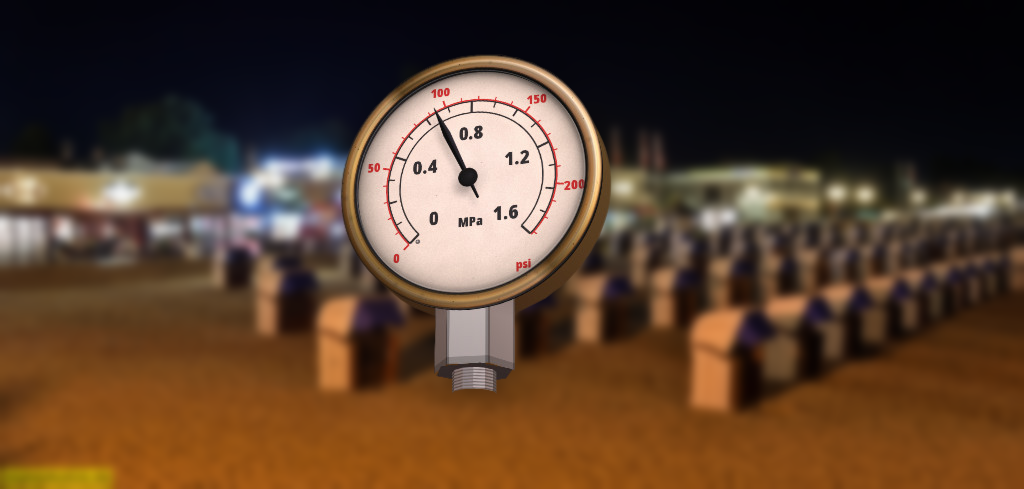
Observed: 0.65 MPa
